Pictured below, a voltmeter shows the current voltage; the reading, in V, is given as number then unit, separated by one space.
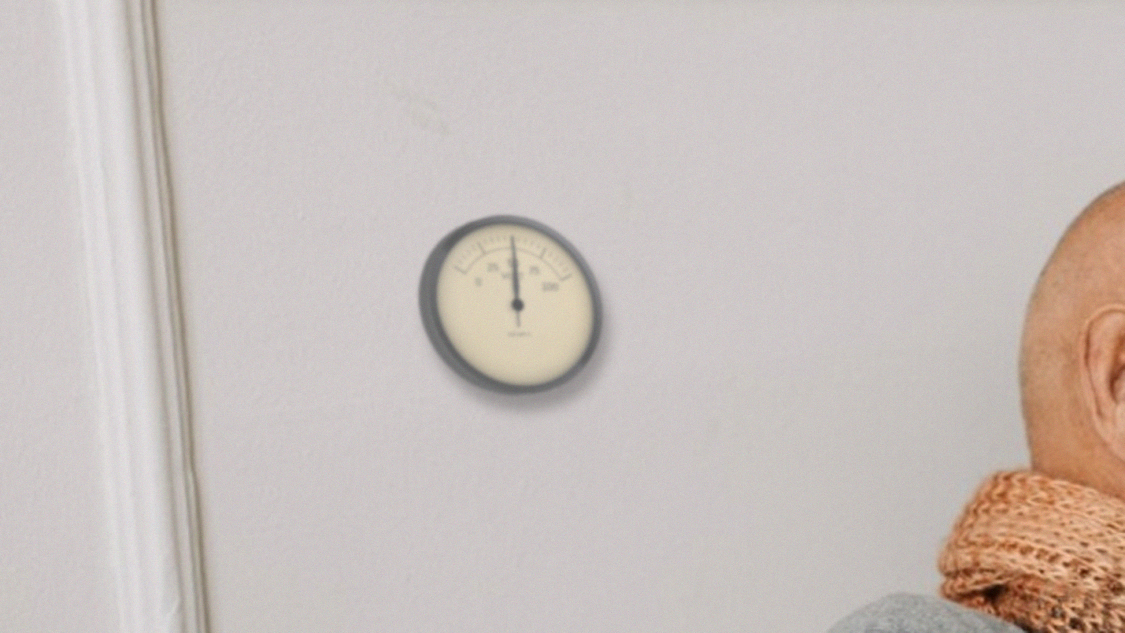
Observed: 50 V
